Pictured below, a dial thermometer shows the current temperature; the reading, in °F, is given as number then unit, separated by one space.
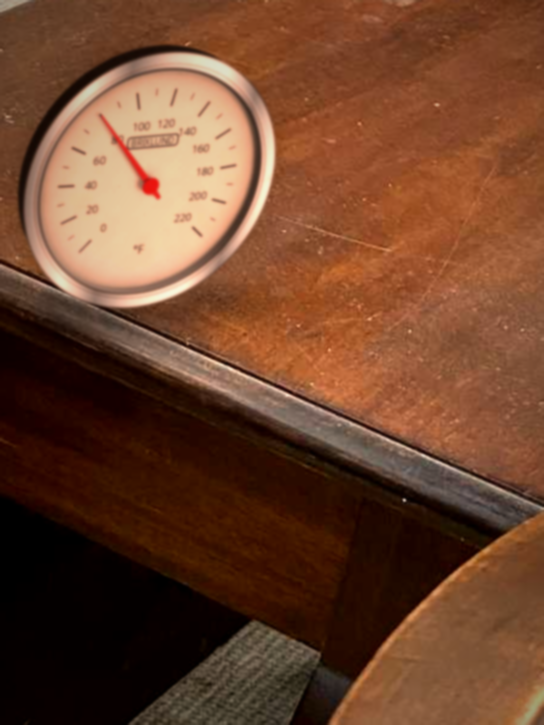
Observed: 80 °F
